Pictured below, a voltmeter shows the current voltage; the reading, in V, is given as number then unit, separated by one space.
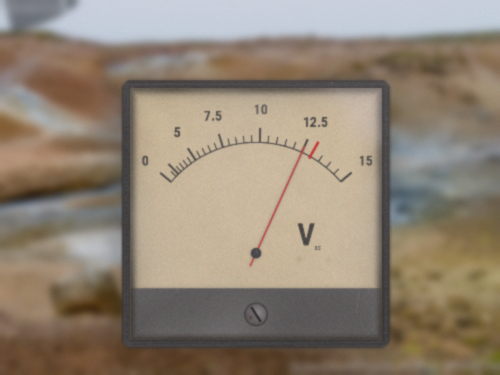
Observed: 12.5 V
